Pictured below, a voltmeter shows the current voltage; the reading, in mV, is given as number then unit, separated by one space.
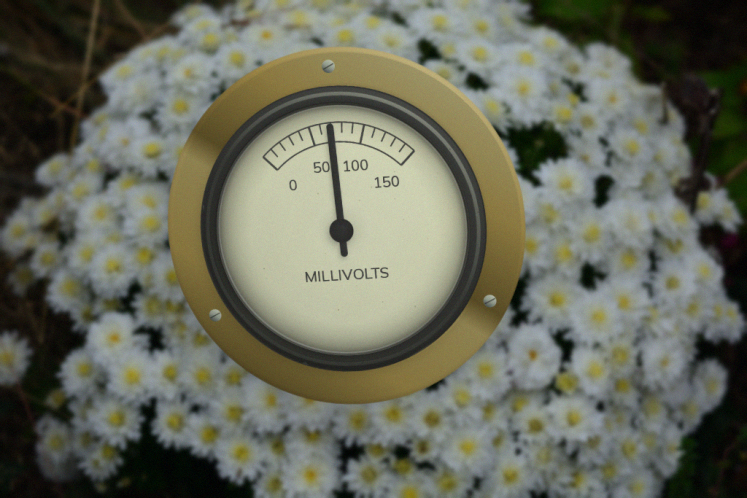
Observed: 70 mV
